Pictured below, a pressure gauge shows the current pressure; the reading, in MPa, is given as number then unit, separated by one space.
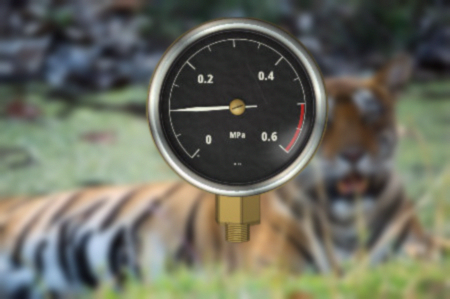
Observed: 0.1 MPa
